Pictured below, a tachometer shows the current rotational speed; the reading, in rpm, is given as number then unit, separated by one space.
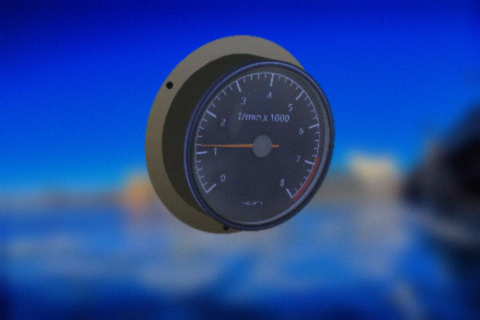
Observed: 1200 rpm
